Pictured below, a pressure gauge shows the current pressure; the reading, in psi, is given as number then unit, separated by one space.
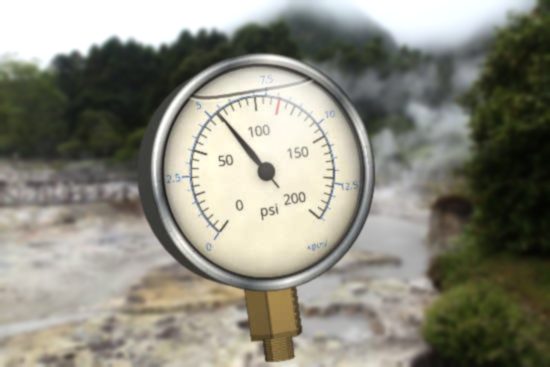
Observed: 75 psi
